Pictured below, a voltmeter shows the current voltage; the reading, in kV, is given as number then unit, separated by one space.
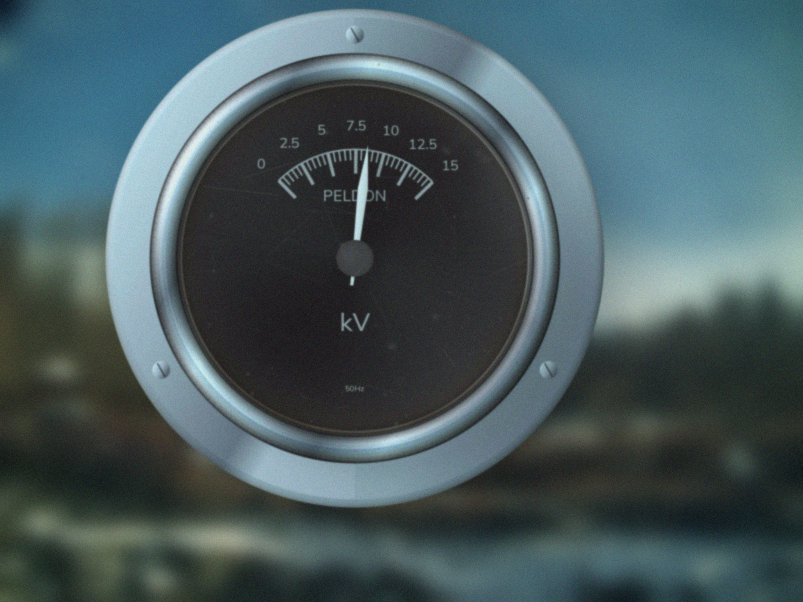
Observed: 8.5 kV
